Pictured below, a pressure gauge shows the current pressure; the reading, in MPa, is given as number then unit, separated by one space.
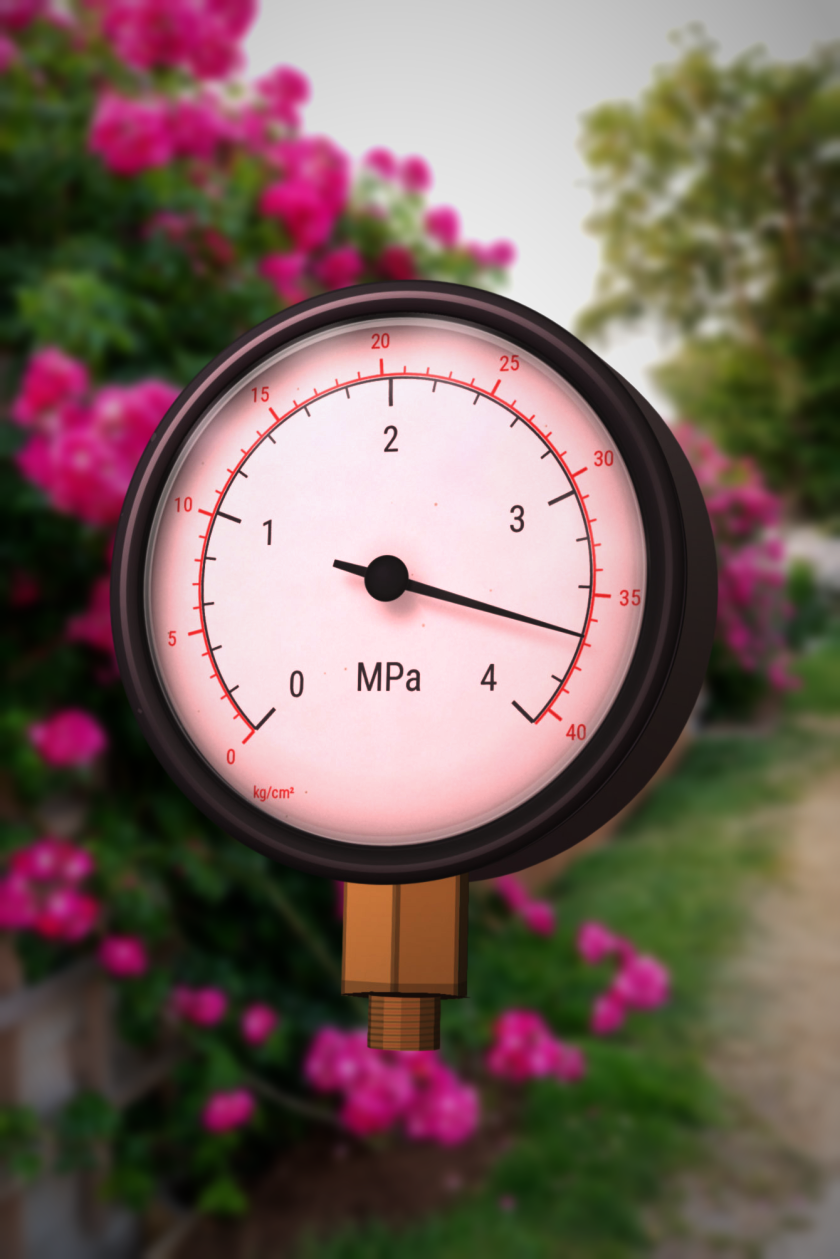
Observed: 3.6 MPa
